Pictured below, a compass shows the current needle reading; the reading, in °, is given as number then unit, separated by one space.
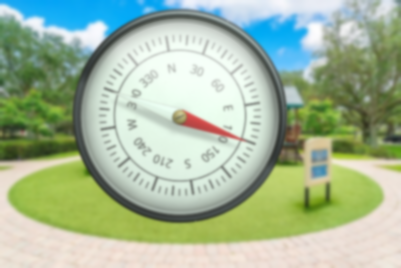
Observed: 120 °
